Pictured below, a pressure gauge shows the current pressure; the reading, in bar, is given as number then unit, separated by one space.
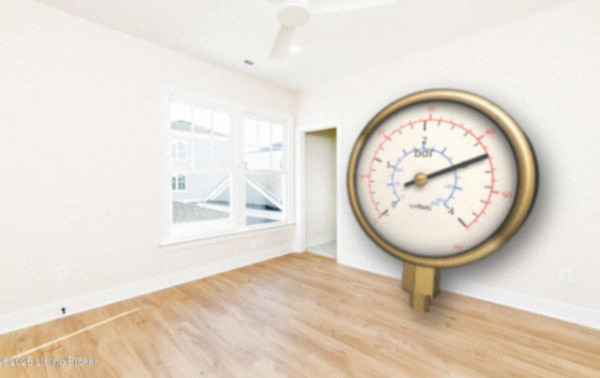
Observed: 3 bar
